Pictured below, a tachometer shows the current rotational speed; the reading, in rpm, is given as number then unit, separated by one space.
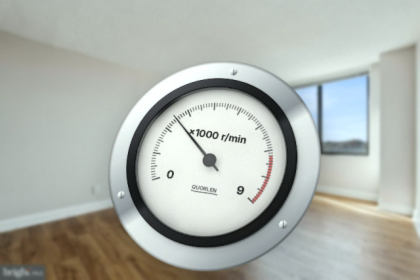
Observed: 2500 rpm
